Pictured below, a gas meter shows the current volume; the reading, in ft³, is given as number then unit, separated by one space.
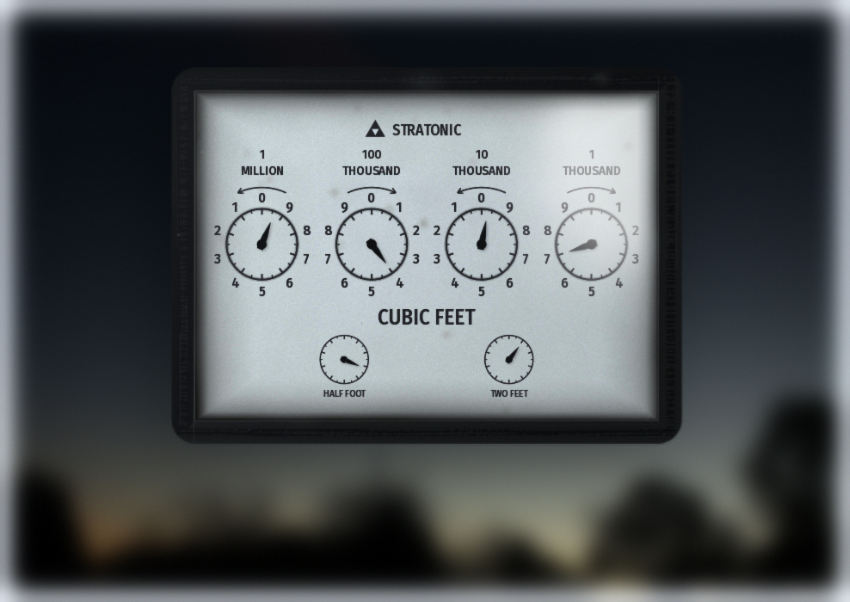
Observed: 939700 ft³
